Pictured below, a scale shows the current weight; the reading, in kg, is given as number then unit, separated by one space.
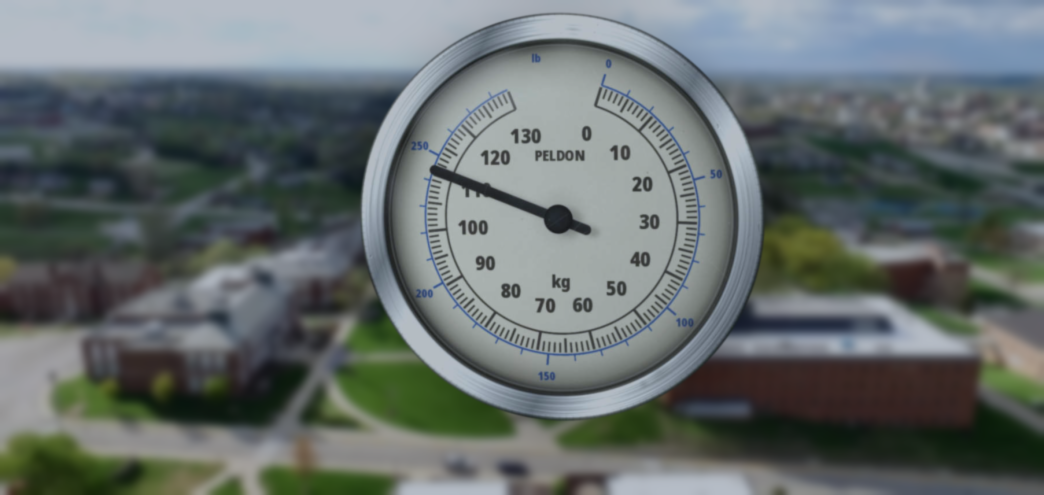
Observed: 111 kg
